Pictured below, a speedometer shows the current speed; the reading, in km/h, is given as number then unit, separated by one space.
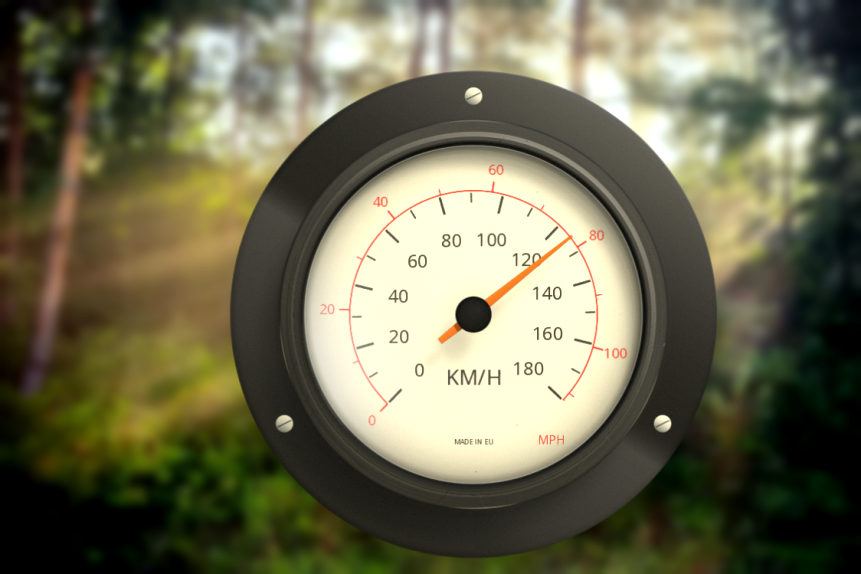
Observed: 125 km/h
